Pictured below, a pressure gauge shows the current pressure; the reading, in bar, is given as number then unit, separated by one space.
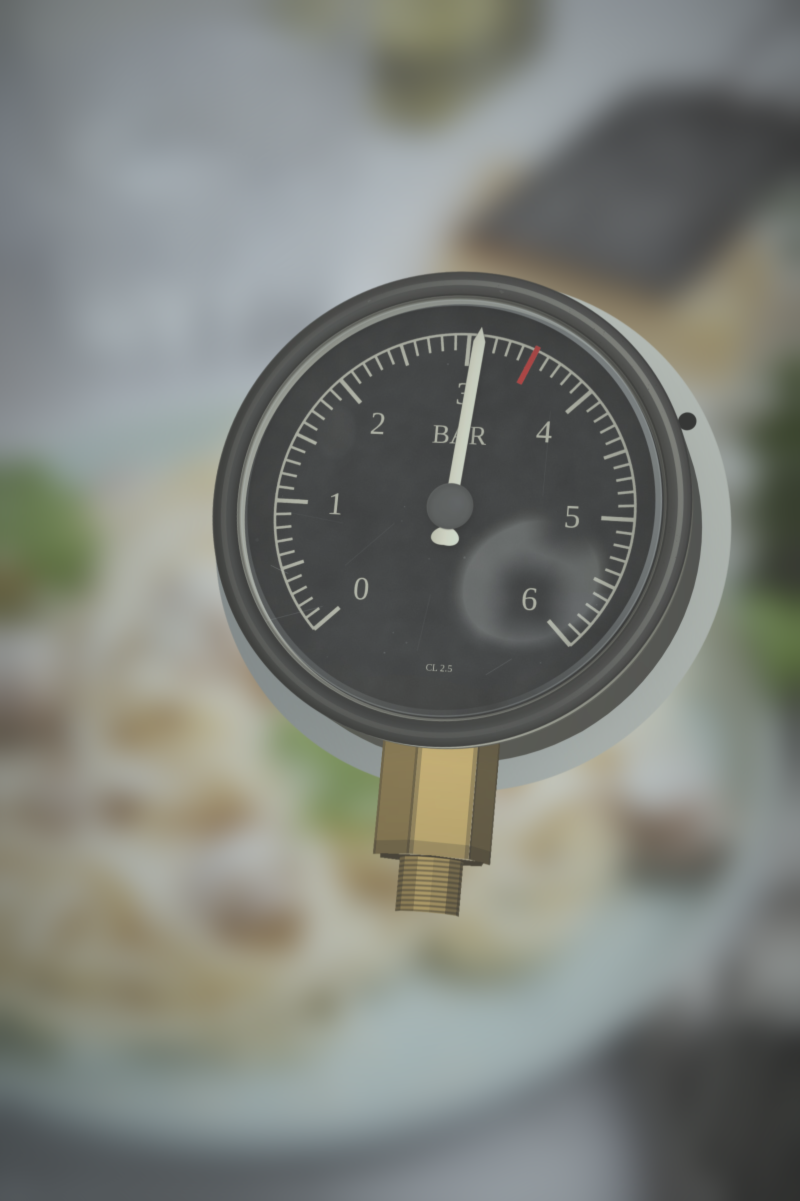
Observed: 3.1 bar
